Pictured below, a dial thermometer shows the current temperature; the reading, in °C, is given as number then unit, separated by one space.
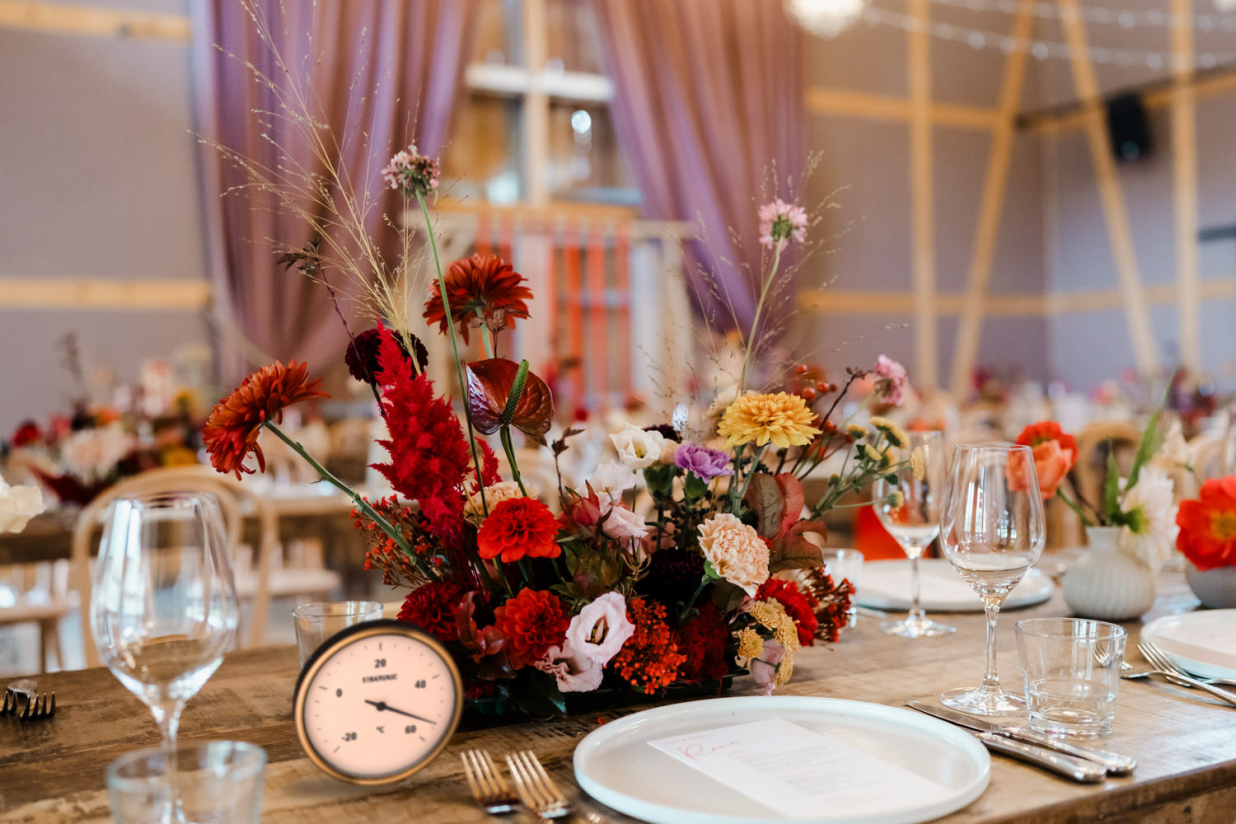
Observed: 54 °C
